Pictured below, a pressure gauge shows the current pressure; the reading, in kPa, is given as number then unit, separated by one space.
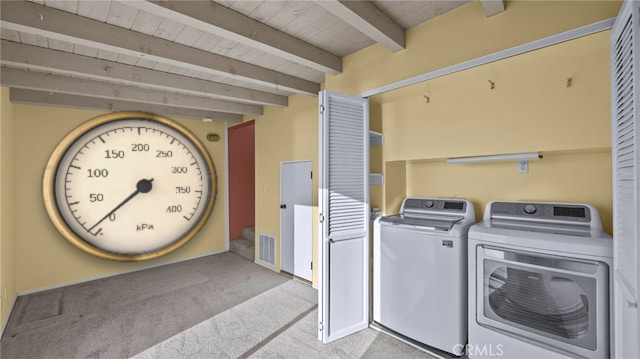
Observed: 10 kPa
